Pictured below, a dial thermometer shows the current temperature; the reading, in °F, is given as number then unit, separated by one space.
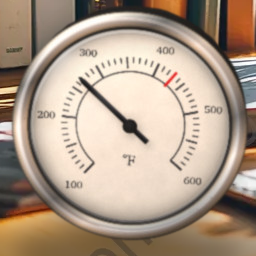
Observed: 270 °F
